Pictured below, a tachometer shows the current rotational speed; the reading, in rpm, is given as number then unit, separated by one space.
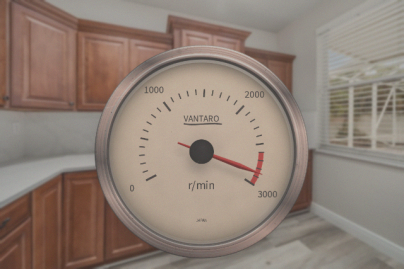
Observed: 2850 rpm
